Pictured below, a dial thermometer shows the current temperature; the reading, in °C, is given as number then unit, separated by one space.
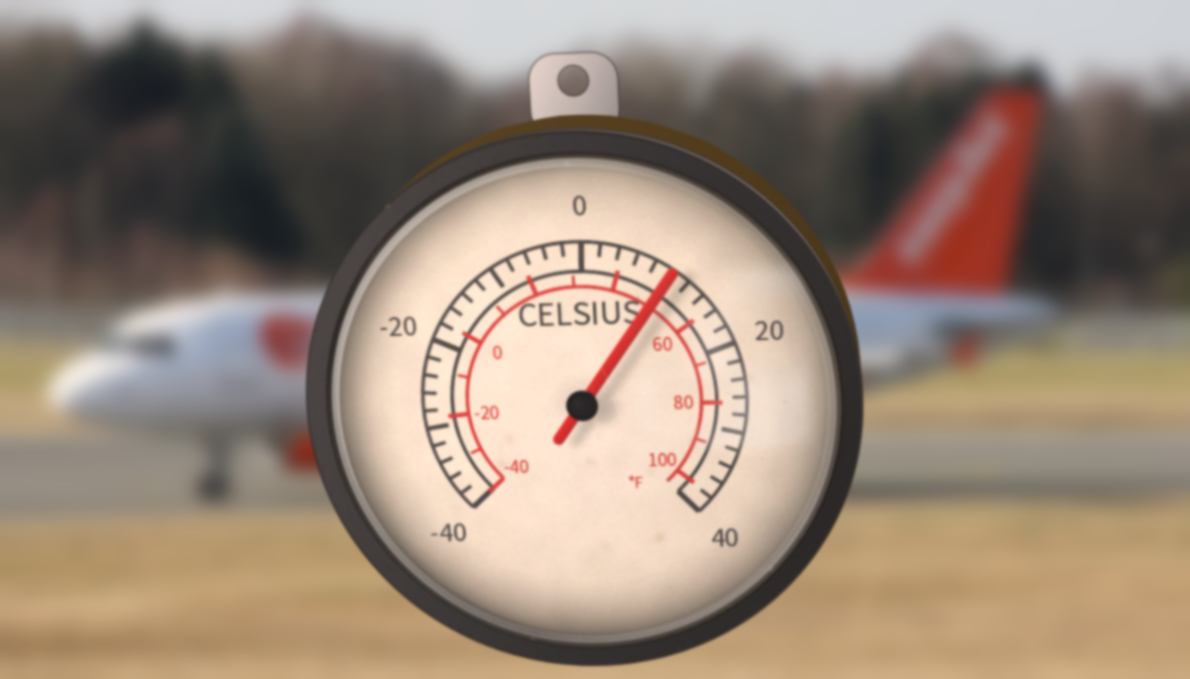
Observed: 10 °C
